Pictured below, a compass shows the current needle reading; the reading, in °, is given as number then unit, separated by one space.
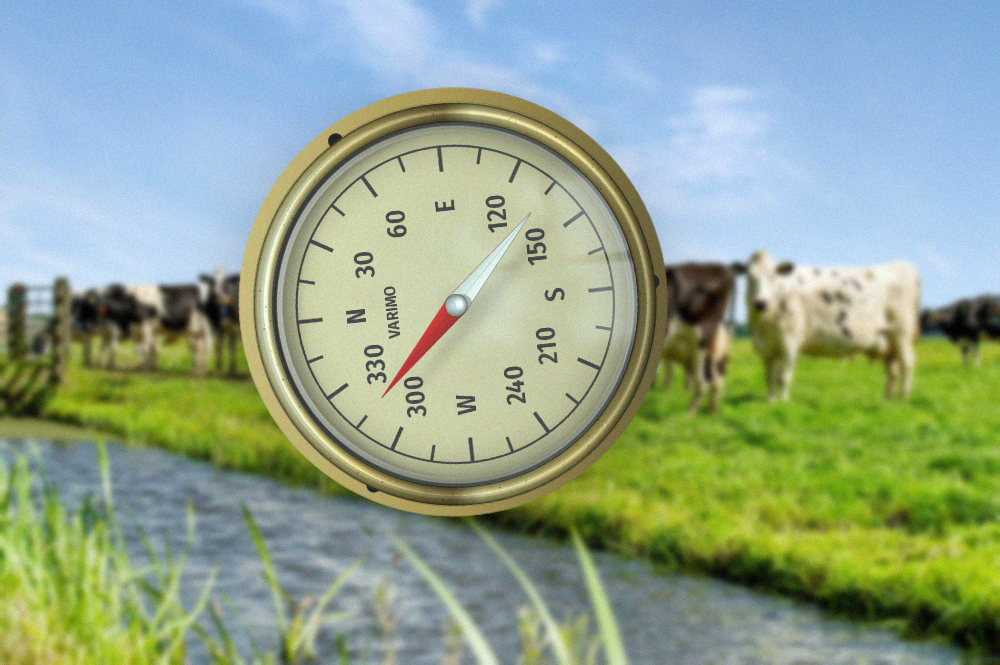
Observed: 315 °
